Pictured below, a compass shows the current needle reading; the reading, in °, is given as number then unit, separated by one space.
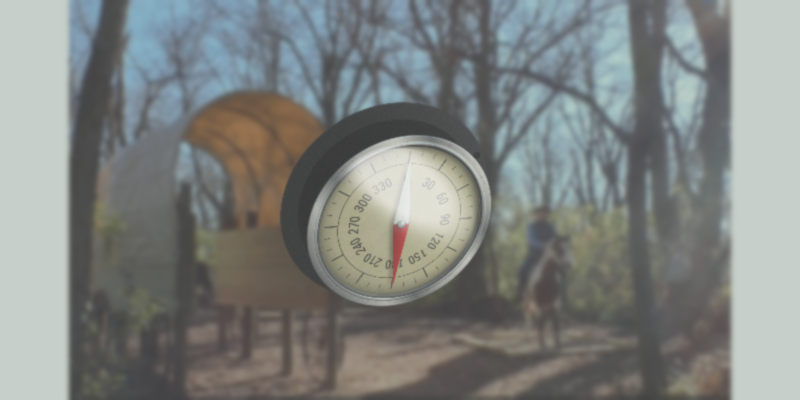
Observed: 180 °
